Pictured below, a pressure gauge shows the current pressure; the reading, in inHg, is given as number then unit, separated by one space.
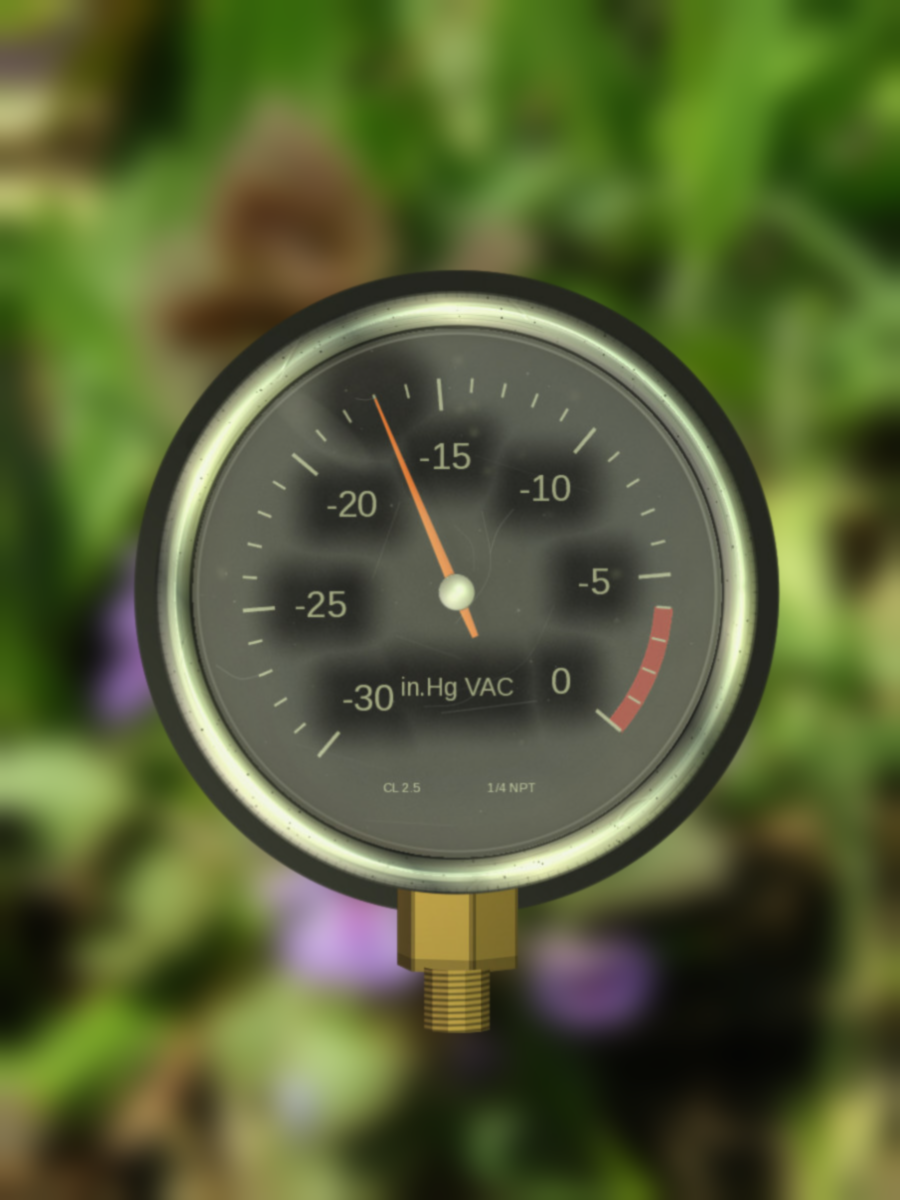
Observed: -17 inHg
